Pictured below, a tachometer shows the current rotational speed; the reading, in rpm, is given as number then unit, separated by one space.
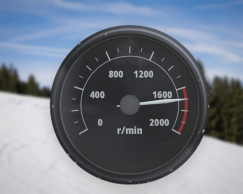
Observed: 1700 rpm
